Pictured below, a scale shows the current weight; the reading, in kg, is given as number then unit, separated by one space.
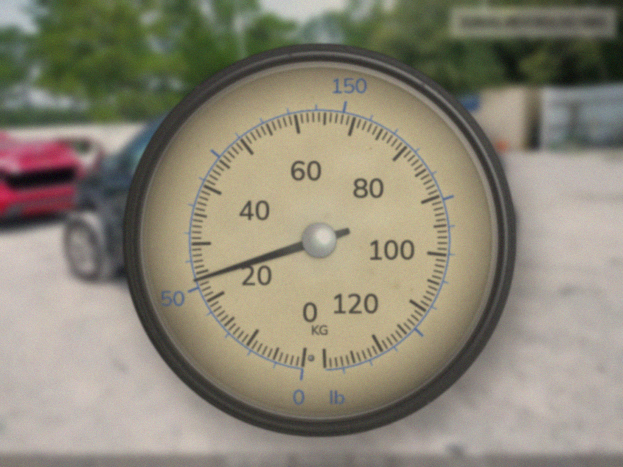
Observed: 24 kg
